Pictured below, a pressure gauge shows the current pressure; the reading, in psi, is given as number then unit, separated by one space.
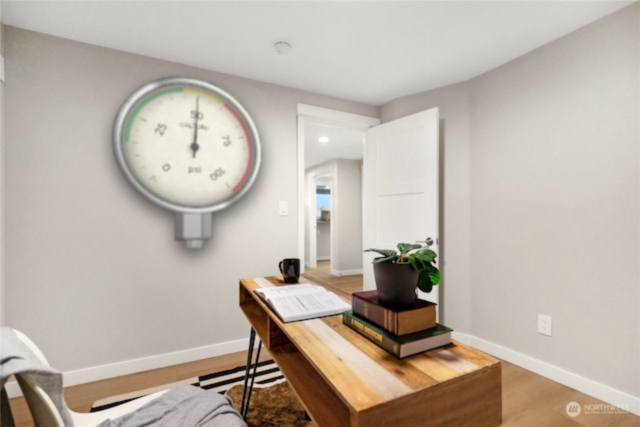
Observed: 50 psi
